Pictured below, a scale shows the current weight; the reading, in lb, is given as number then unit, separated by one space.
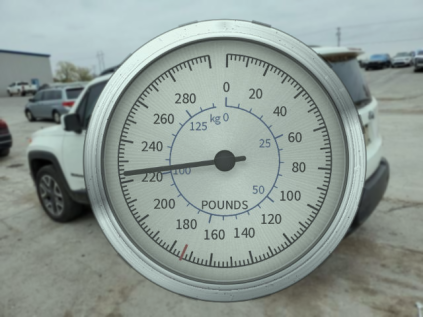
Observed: 224 lb
